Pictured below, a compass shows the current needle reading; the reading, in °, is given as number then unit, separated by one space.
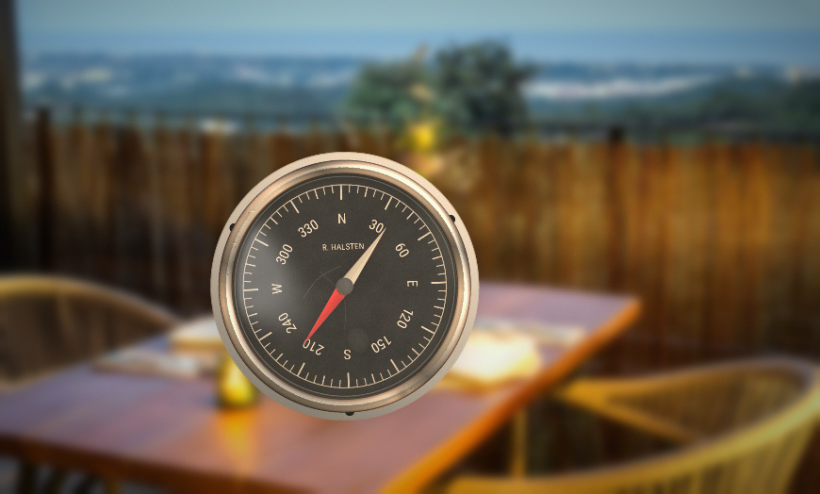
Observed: 217.5 °
